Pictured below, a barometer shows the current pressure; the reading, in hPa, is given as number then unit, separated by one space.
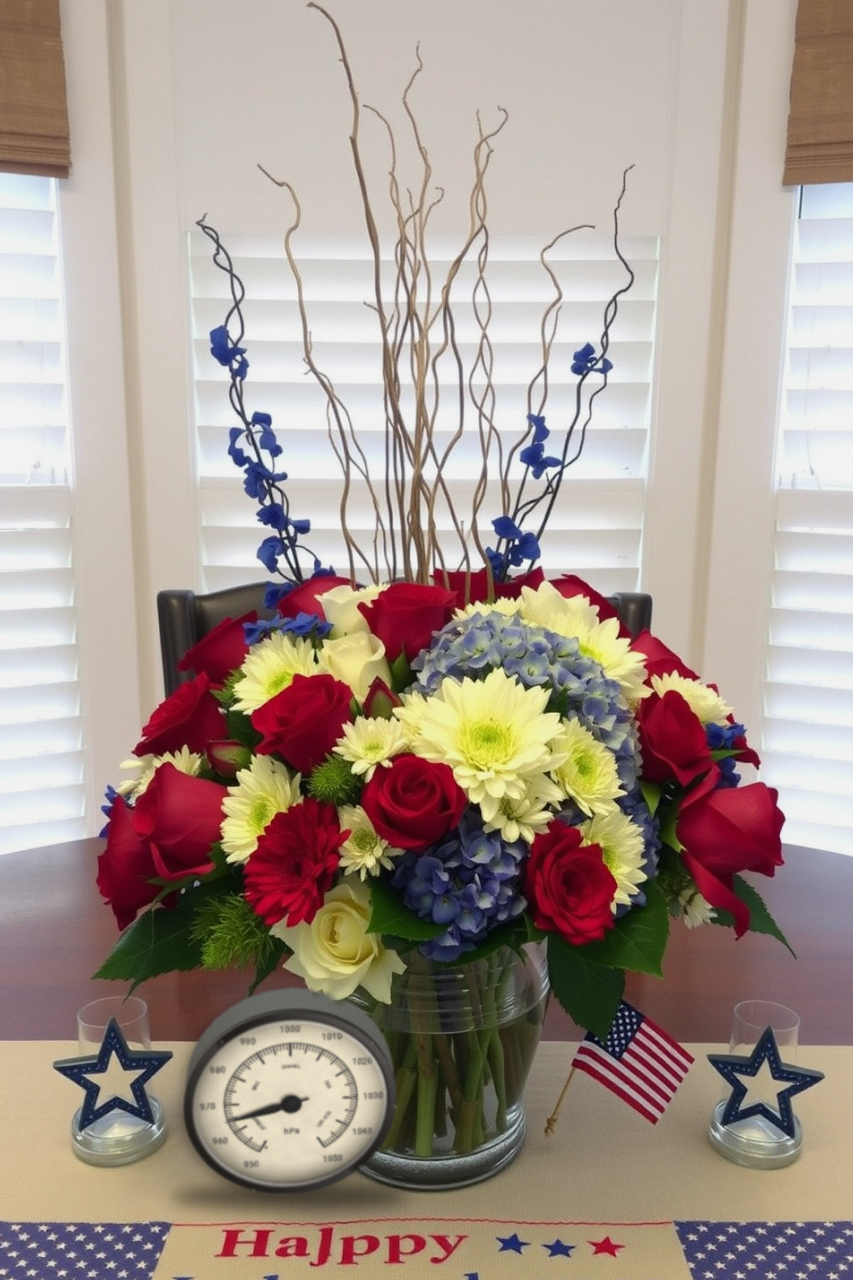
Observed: 965 hPa
